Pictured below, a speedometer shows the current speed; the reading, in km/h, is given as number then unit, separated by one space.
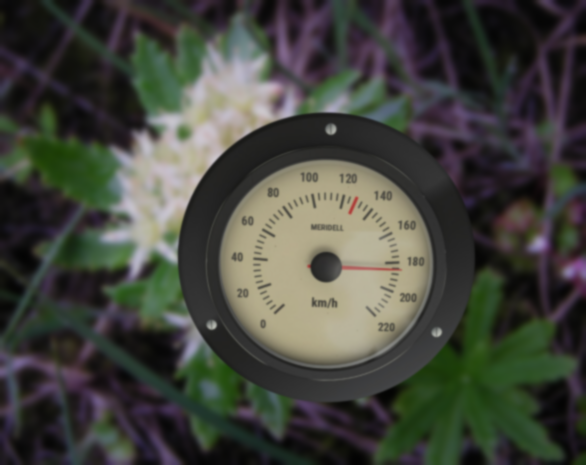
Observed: 184 km/h
